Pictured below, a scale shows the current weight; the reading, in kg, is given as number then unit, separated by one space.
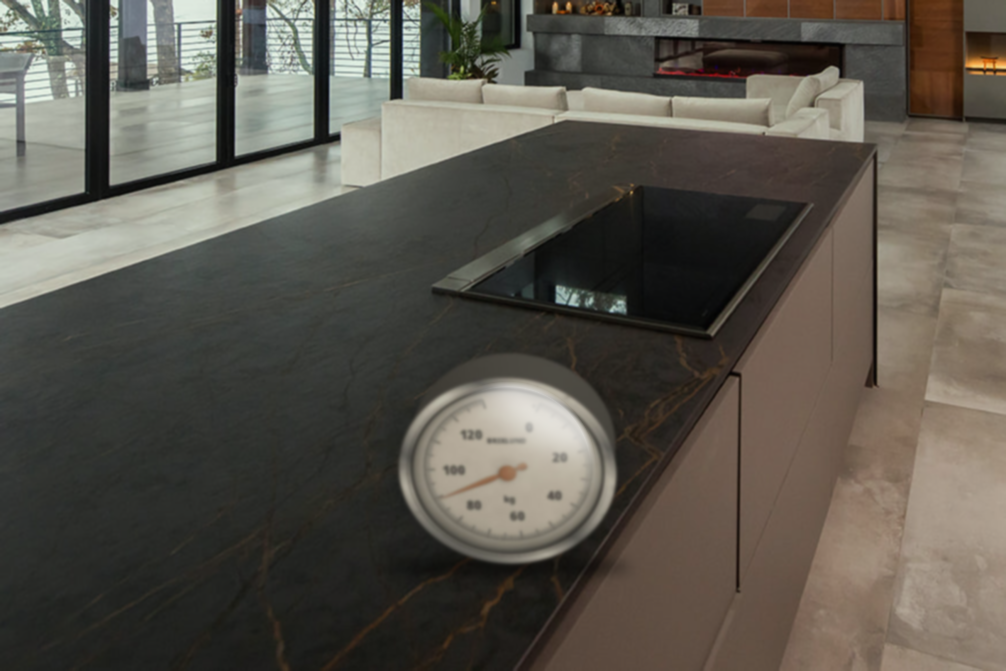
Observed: 90 kg
